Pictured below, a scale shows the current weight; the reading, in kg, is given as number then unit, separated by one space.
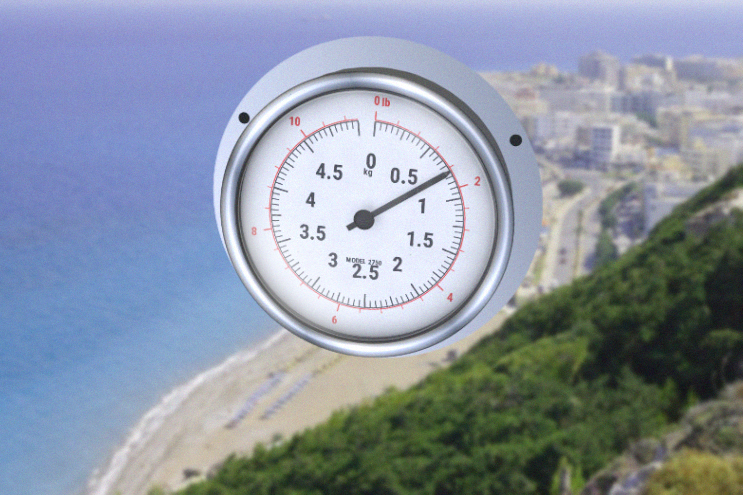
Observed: 0.75 kg
